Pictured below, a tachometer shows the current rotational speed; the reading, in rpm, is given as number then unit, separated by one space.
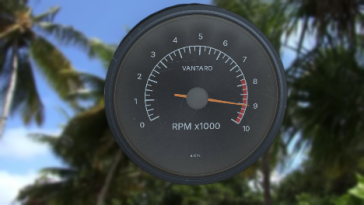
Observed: 9000 rpm
